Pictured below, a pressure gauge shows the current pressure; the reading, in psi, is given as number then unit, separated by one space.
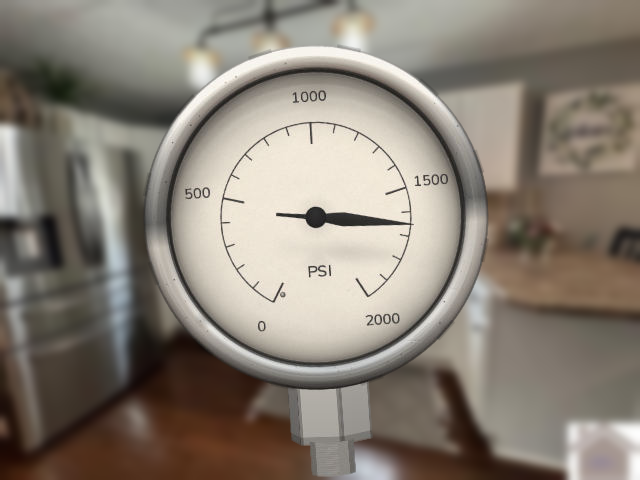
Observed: 1650 psi
